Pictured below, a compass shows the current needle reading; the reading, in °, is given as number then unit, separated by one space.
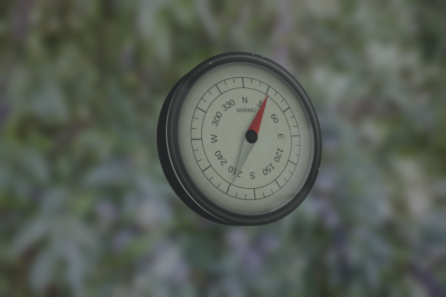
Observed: 30 °
